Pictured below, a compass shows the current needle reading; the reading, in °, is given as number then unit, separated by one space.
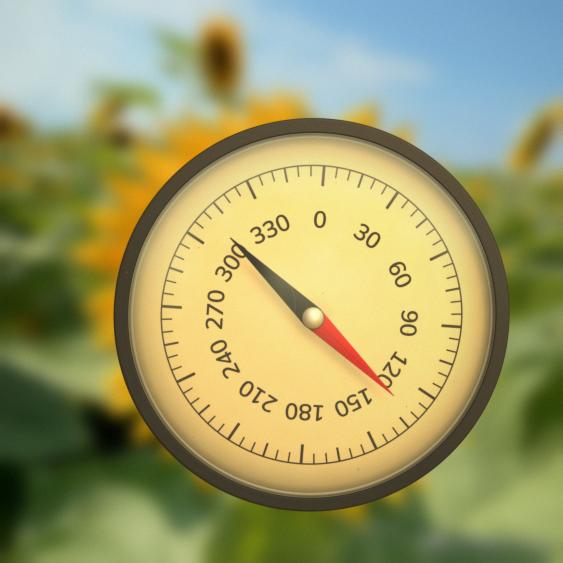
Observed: 130 °
